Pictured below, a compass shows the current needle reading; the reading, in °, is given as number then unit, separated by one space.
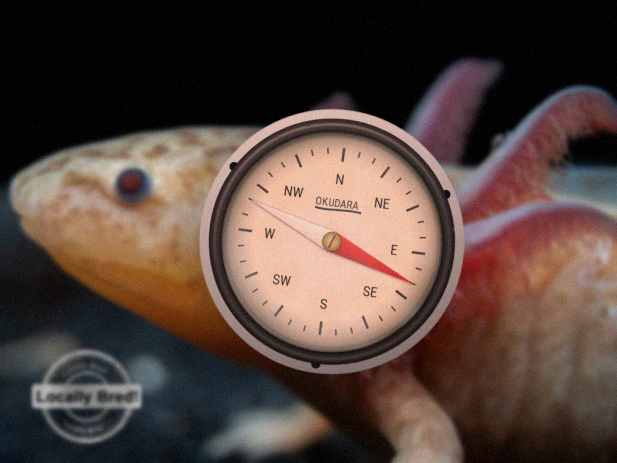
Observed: 110 °
